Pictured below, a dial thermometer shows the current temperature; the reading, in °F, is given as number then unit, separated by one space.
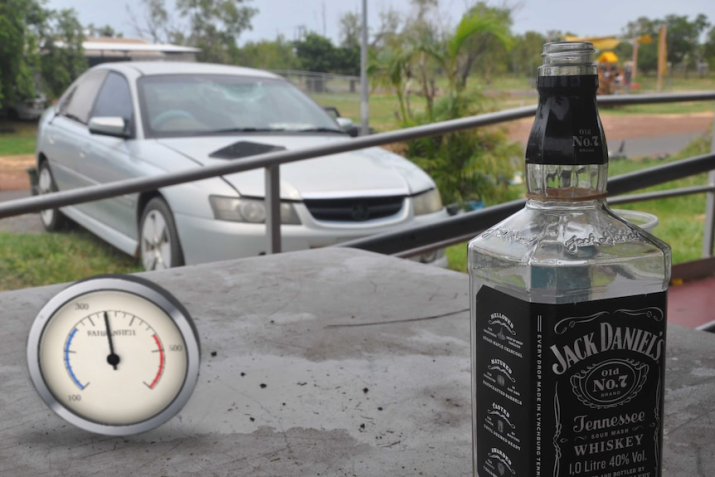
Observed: 340 °F
